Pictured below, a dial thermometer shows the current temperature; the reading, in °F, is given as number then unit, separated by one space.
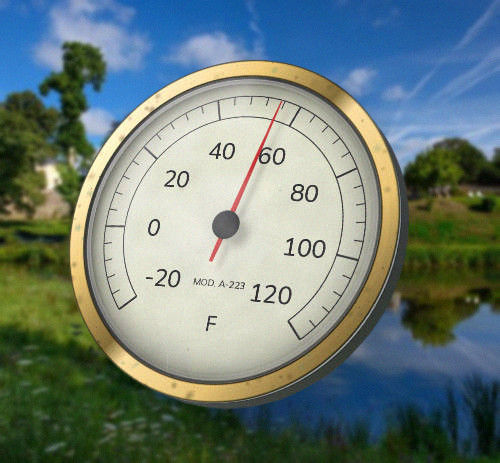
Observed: 56 °F
